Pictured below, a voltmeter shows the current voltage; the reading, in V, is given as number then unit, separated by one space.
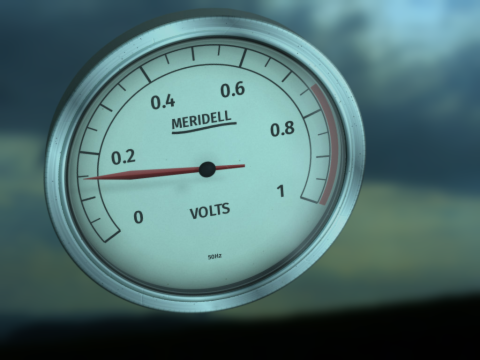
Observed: 0.15 V
